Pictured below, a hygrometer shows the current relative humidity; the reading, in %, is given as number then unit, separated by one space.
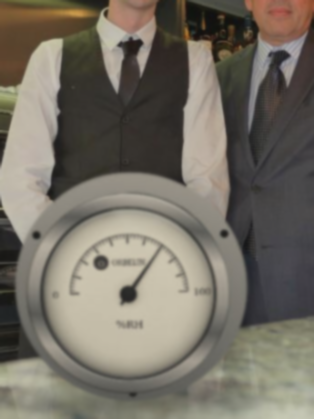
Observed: 70 %
